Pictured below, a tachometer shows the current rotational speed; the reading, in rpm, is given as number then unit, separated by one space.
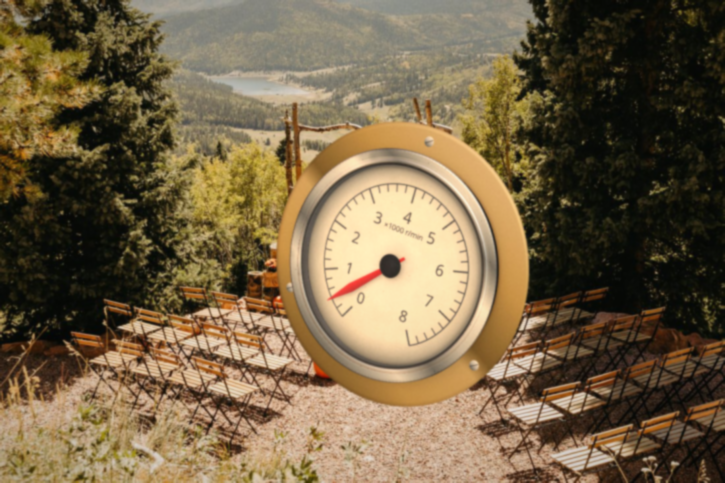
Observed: 400 rpm
